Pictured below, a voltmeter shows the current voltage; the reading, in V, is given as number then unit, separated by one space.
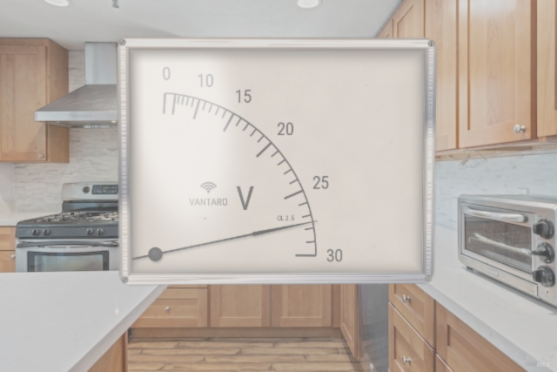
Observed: 27.5 V
